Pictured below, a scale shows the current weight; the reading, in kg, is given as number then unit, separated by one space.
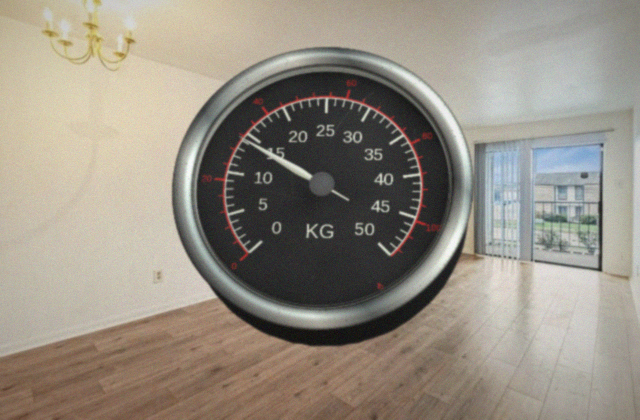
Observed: 14 kg
